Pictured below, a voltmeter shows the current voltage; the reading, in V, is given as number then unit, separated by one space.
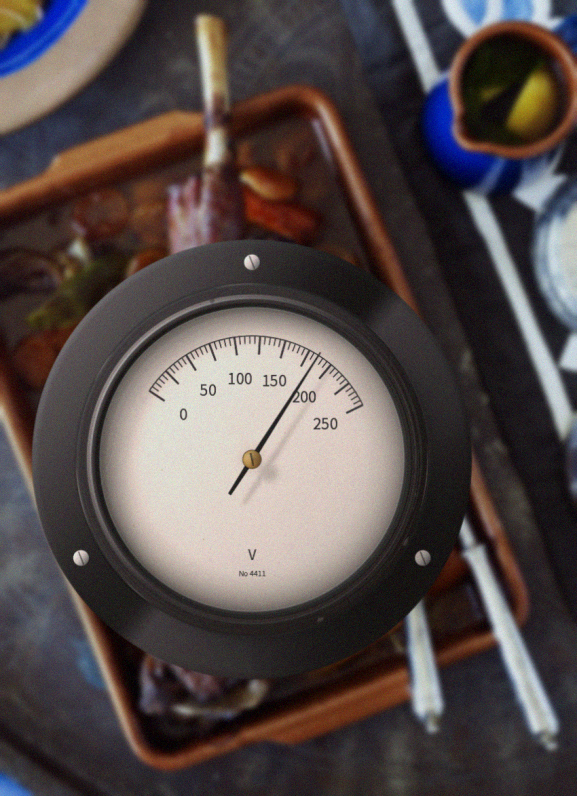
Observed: 185 V
